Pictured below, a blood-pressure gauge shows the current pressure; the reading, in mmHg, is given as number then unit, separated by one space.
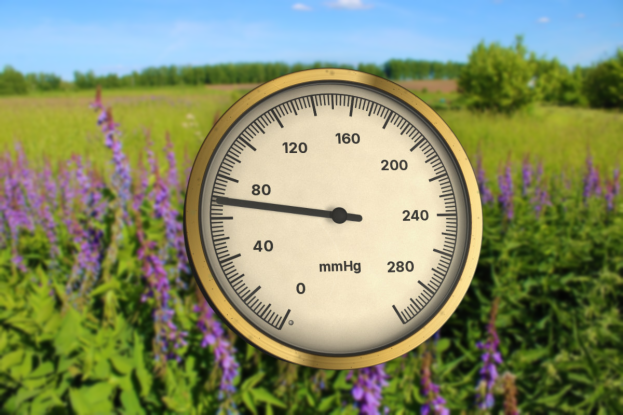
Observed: 68 mmHg
